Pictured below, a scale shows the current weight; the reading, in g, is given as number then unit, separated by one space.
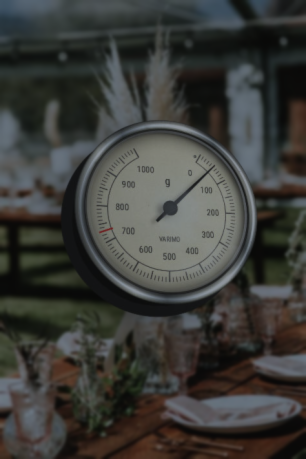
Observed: 50 g
